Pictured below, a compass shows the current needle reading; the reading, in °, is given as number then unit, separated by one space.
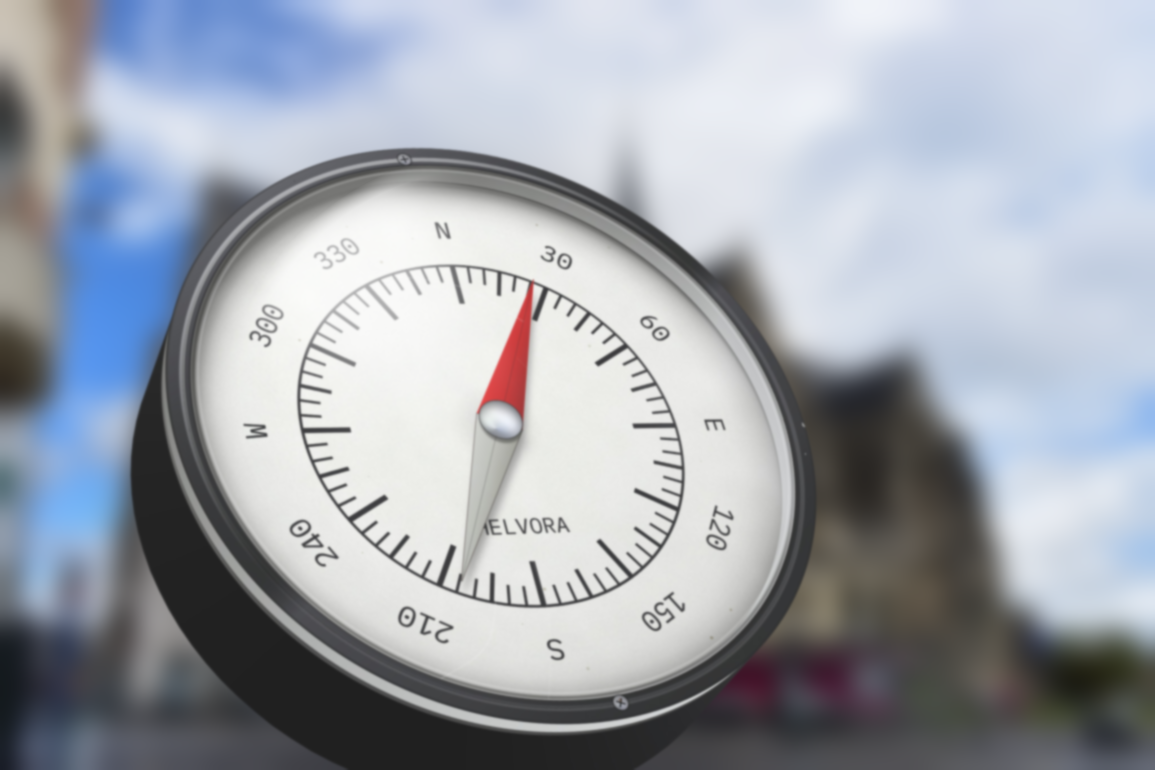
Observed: 25 °
